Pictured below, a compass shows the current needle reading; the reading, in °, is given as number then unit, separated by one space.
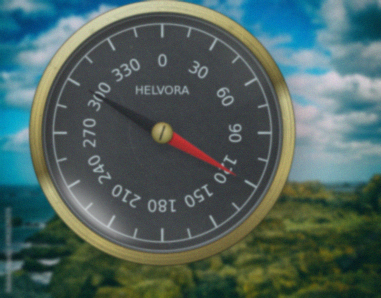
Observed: 120 °
